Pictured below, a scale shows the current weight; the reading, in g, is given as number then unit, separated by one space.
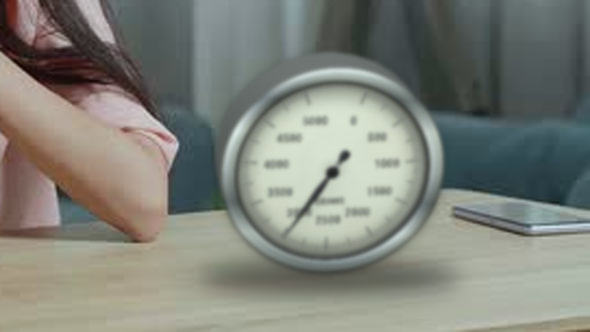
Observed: 3000 g
